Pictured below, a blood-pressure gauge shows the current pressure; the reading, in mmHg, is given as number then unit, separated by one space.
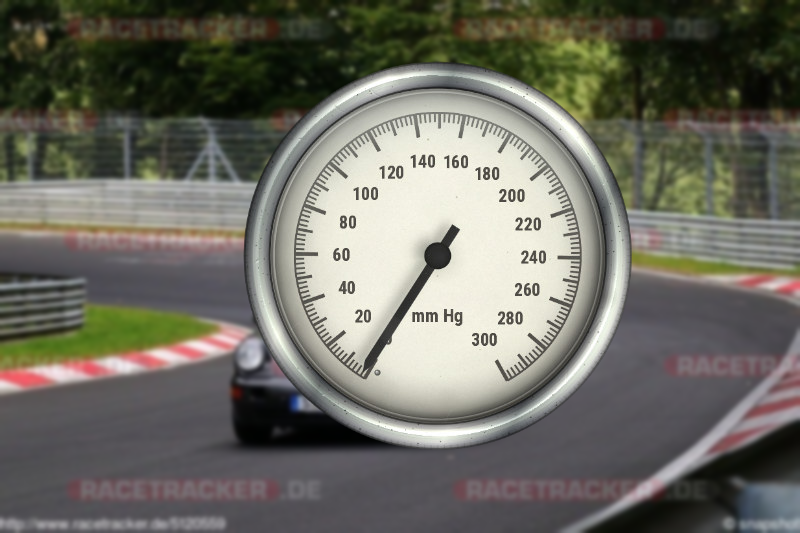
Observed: 2 mmHg
